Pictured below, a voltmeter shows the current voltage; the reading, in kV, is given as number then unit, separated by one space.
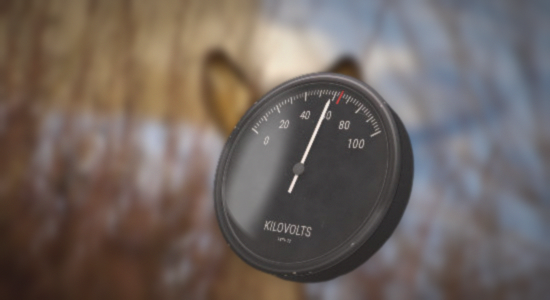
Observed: 60 kV
